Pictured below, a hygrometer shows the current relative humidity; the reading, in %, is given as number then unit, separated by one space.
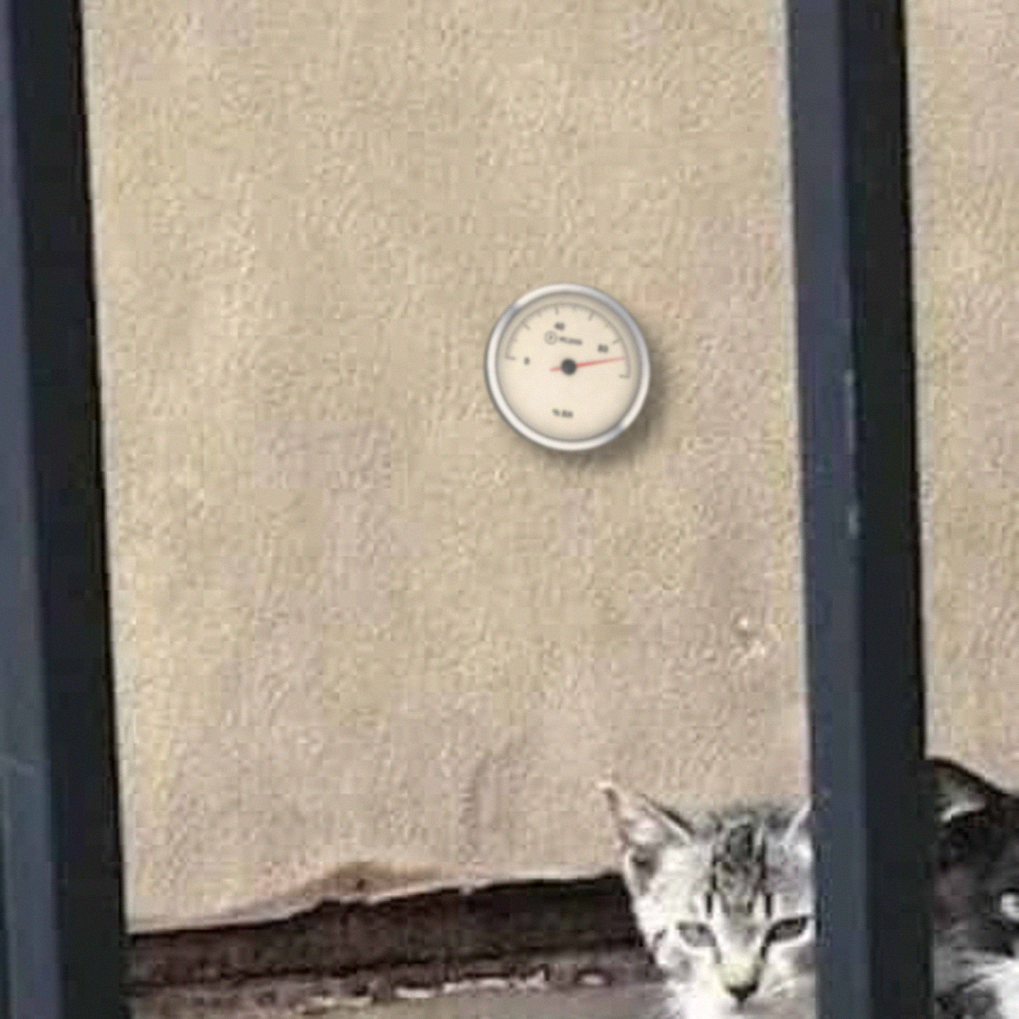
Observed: 90 %
